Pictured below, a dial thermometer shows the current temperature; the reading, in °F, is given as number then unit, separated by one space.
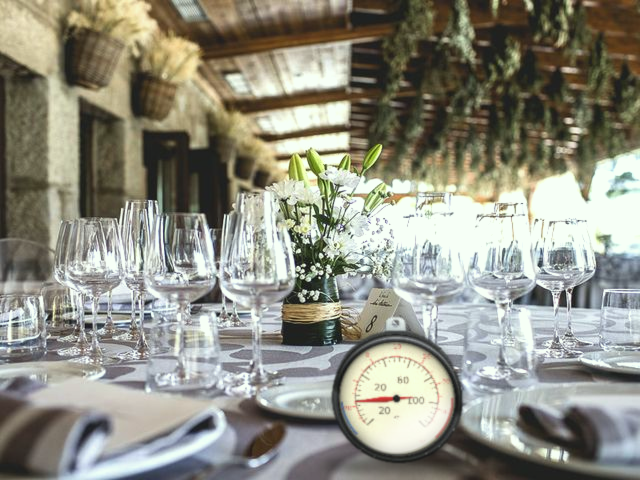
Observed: 0 °F
